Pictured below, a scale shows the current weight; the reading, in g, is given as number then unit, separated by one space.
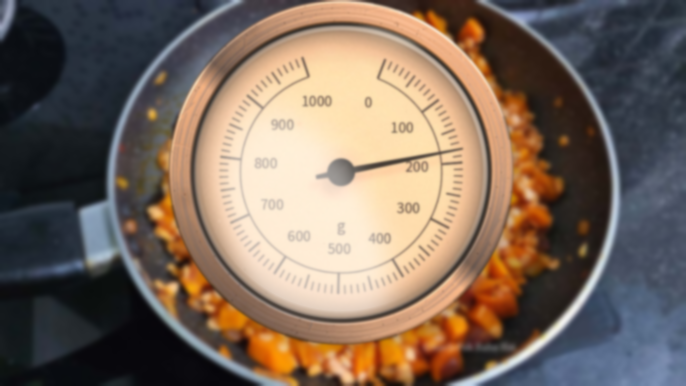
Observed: 180 g
